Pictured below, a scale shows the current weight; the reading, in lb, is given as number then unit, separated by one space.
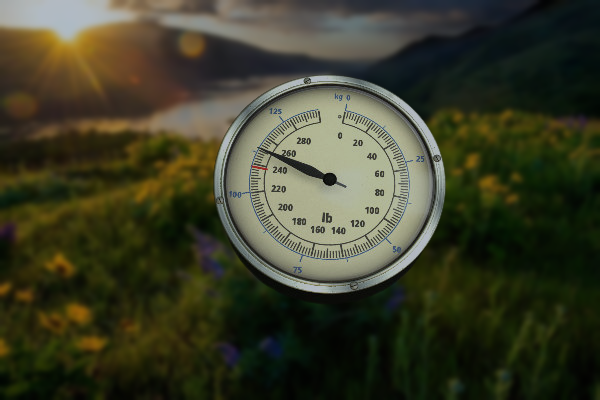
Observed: 250 lb
